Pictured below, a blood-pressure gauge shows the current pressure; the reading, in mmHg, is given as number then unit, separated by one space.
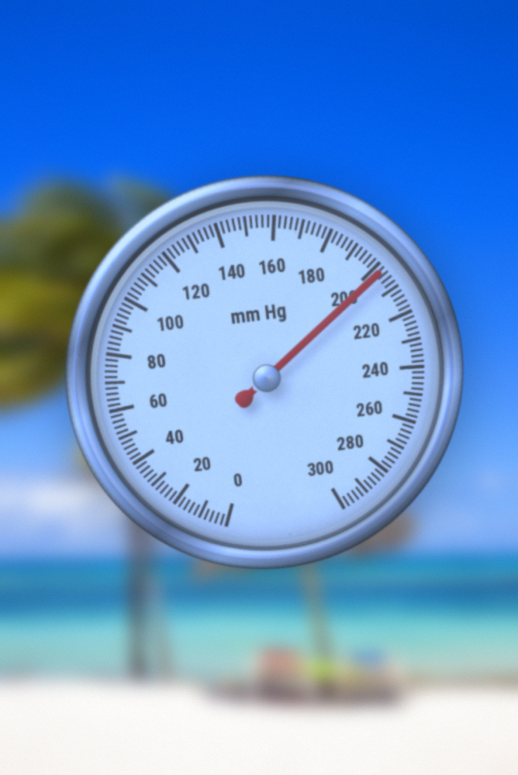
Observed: 202 mmHg
